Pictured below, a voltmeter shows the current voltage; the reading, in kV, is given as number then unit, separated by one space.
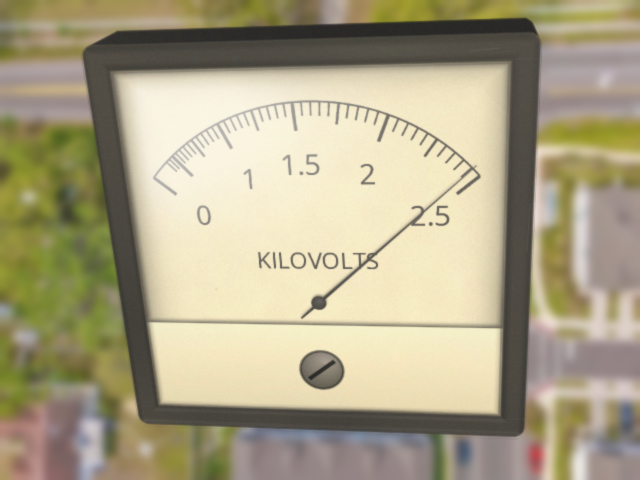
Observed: 2.45 kV
